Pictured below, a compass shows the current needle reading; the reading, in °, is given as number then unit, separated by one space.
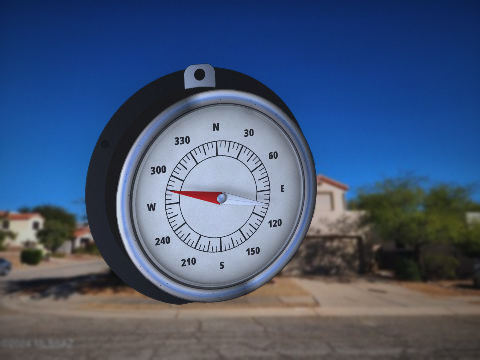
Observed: 285 °
